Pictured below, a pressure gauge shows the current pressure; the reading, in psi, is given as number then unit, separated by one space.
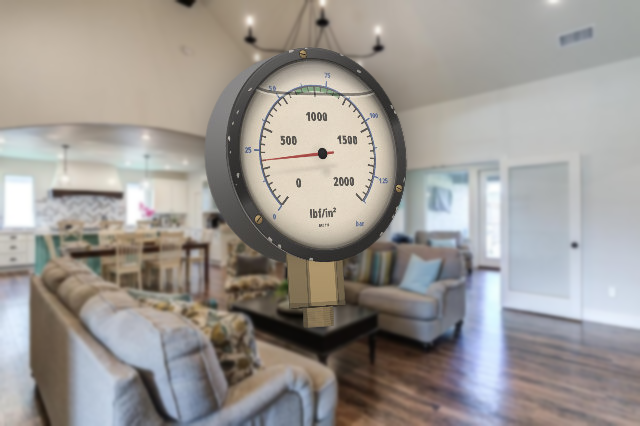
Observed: 300 psi
